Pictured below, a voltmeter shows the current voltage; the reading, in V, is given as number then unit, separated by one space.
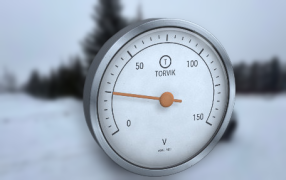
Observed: 25 V
